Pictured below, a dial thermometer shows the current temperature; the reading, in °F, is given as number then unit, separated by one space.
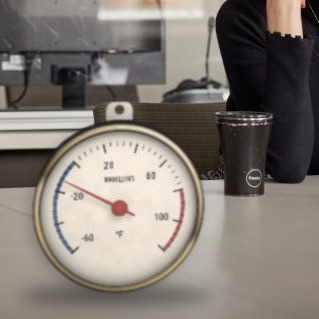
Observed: -12 °F
